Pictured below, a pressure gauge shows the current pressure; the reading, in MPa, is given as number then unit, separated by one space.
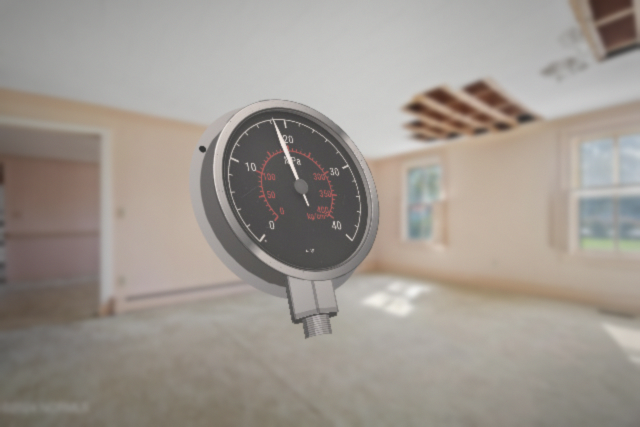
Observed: 18 MPa
